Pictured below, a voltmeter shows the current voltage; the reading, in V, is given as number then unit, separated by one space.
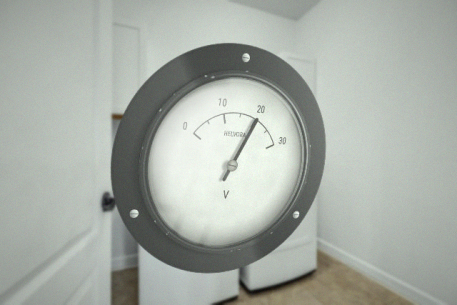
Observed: 20 V
